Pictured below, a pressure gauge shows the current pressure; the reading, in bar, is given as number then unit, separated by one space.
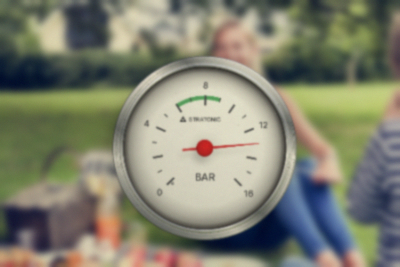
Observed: 13 bar
